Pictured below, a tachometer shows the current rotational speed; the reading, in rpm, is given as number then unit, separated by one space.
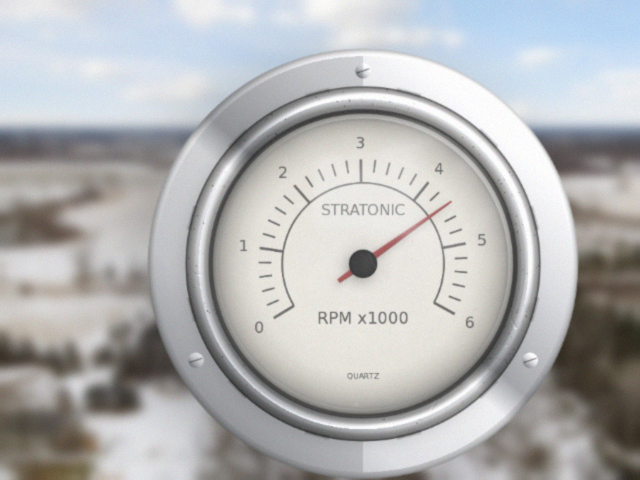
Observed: 4400 rpm
